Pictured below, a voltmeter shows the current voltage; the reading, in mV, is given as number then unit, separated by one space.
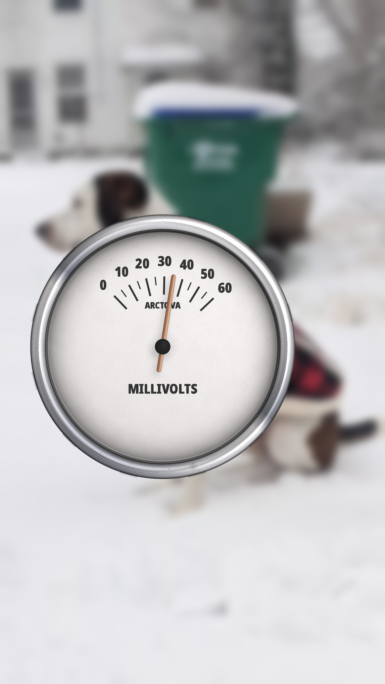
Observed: 35 mV
